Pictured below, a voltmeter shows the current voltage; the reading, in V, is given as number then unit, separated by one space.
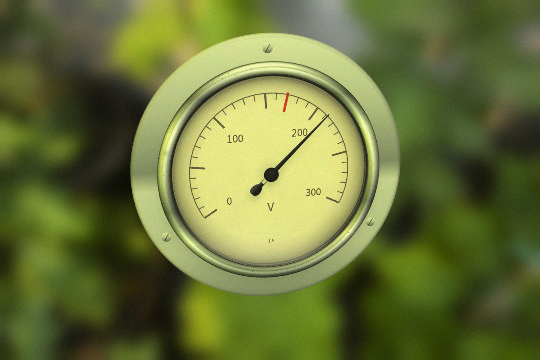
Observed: 210 V
